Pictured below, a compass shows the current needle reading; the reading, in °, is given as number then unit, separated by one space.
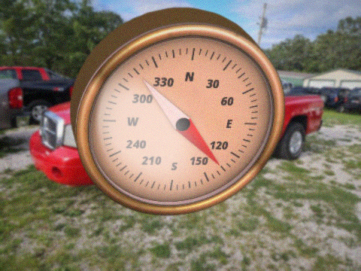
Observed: 135 °
